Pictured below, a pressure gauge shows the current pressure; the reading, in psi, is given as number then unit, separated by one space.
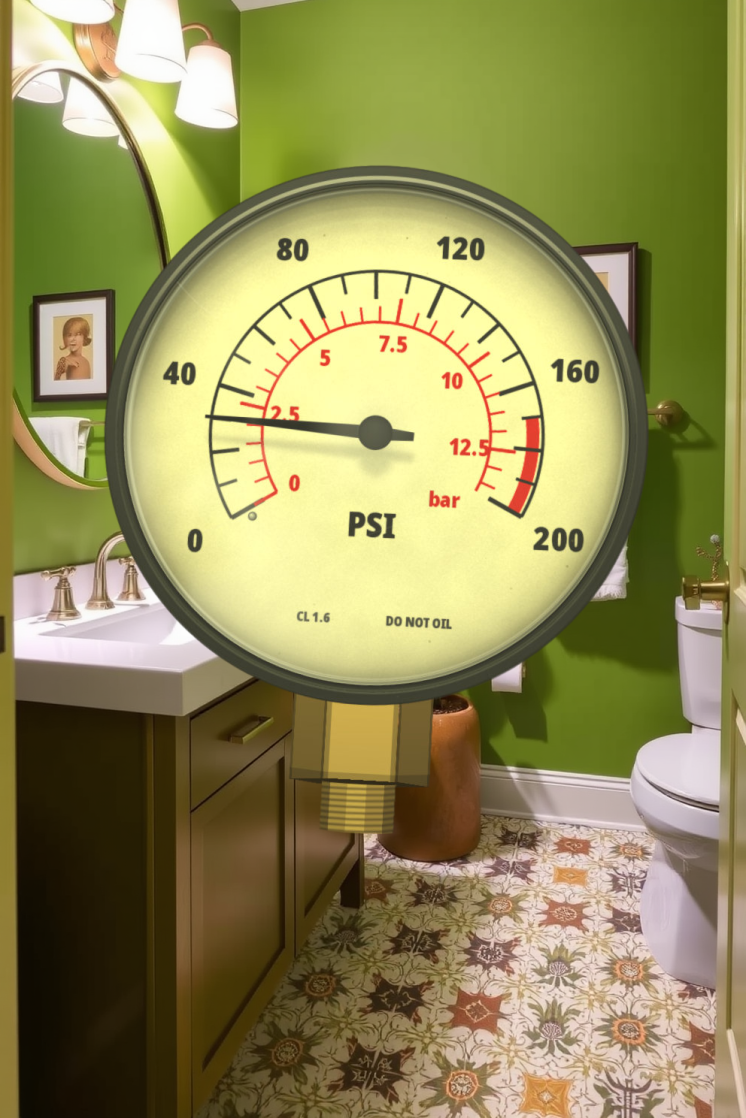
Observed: 30 psi
